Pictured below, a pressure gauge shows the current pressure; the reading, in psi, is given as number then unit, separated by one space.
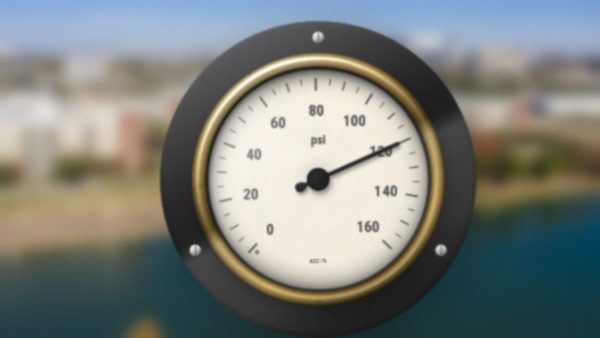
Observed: 120 psi
